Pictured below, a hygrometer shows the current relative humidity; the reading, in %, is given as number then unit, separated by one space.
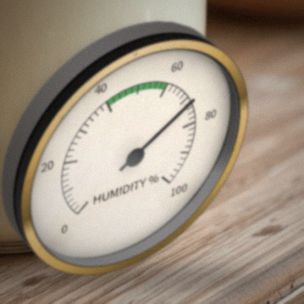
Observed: 70 %
